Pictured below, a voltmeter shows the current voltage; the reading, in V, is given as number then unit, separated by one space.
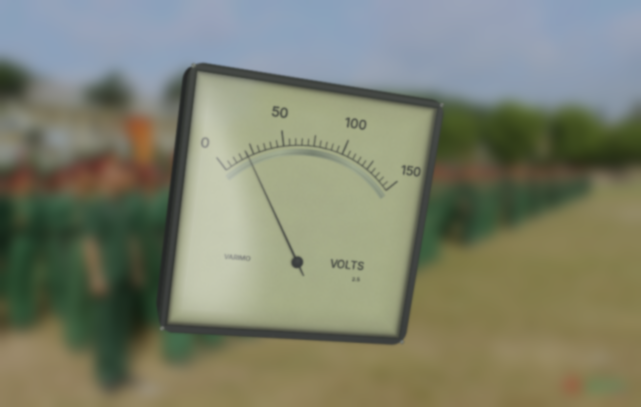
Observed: 20 V
